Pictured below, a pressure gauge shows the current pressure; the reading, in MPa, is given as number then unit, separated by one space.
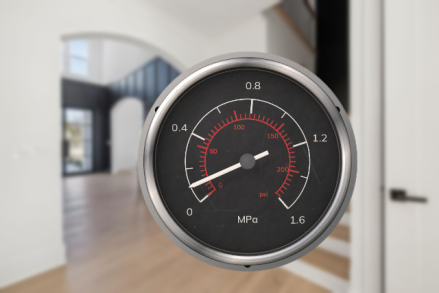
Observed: 0.1 MPa
